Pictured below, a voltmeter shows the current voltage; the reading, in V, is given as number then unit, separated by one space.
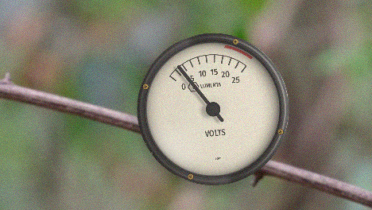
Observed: 3.75 V
